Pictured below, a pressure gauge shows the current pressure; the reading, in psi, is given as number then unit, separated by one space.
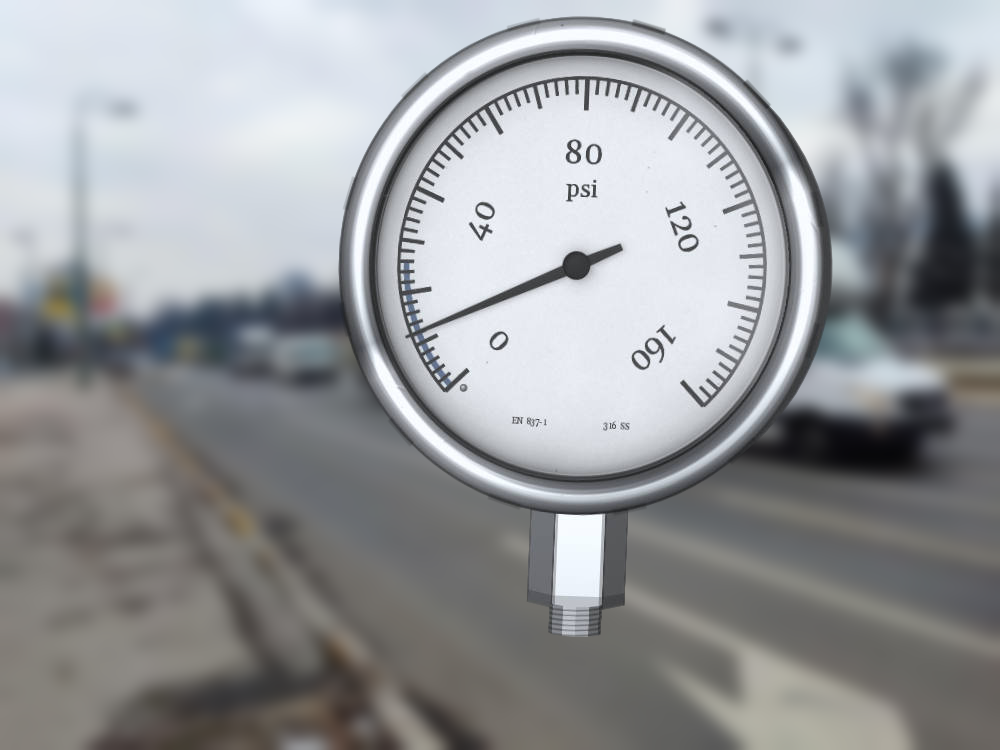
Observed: 12 psi
